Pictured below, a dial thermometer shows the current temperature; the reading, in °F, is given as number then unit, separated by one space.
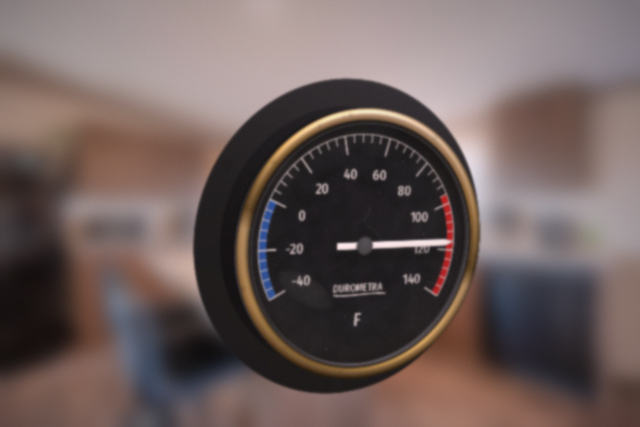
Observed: 116 °F
